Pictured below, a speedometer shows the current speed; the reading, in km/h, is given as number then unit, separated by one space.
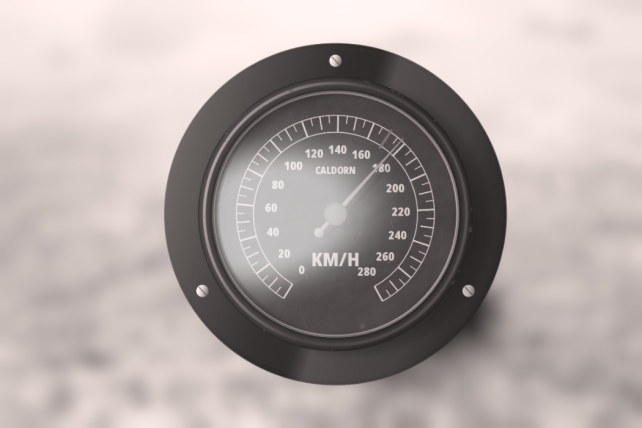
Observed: 177.5 km/h
